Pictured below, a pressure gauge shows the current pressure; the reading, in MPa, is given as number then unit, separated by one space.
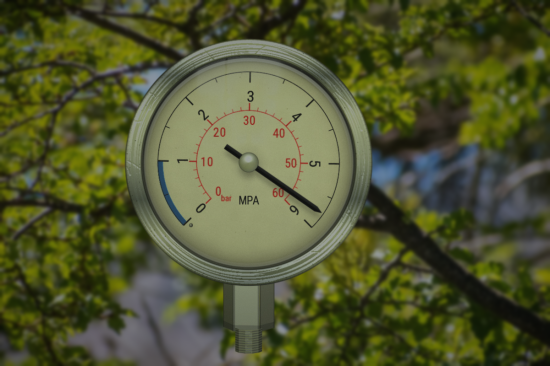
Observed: 5.75 MPa
